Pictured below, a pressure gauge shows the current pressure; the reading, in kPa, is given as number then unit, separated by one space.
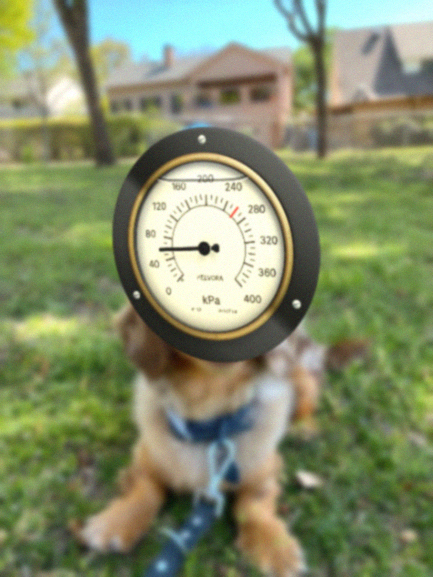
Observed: 60 kPa
